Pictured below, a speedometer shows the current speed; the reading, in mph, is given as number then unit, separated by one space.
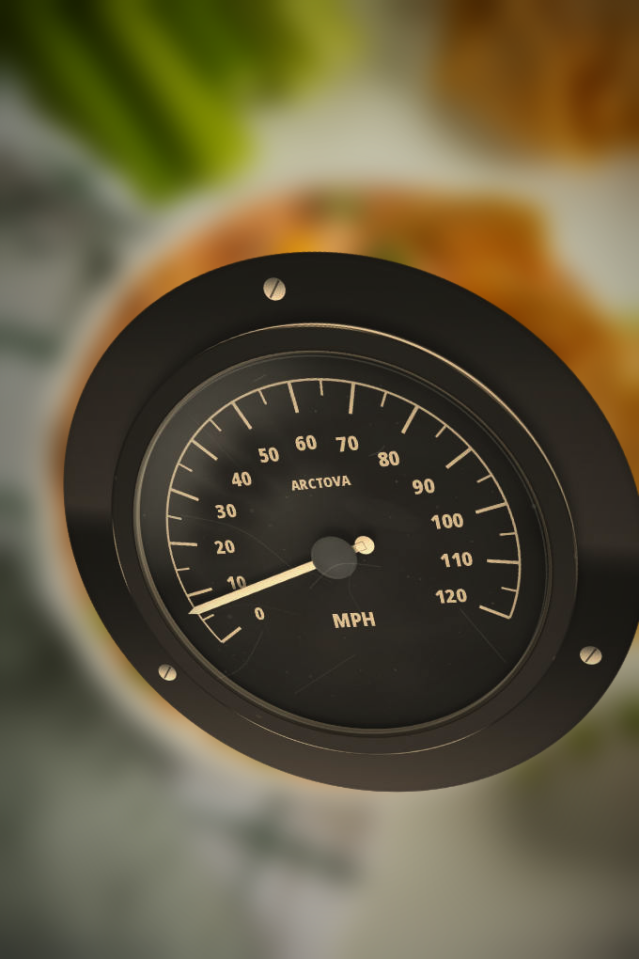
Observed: 7.5 mph
